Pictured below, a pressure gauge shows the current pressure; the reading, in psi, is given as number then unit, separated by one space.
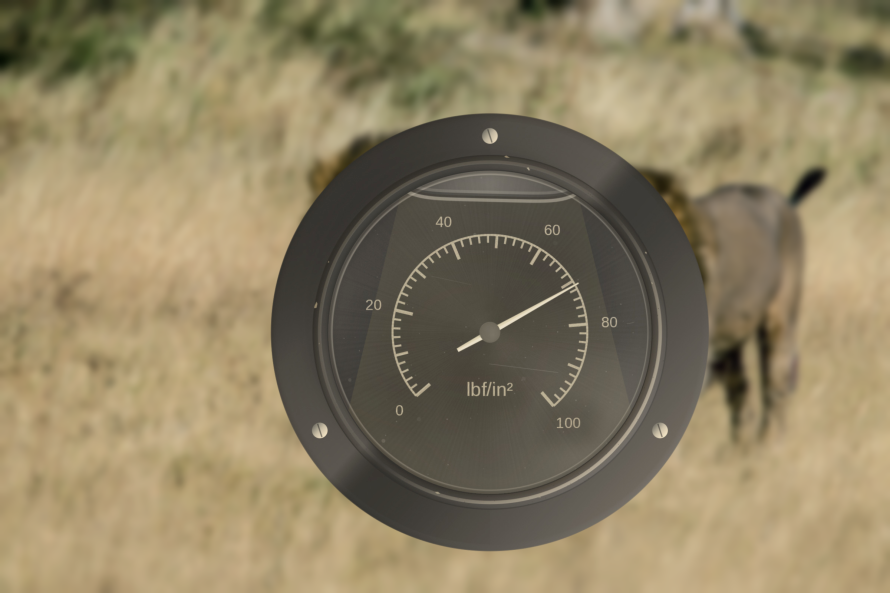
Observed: 71 psi
